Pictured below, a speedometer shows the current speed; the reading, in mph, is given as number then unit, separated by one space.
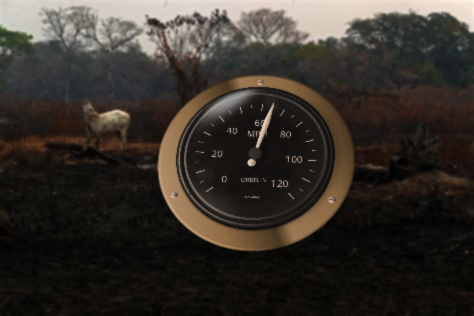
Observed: 65 mph
